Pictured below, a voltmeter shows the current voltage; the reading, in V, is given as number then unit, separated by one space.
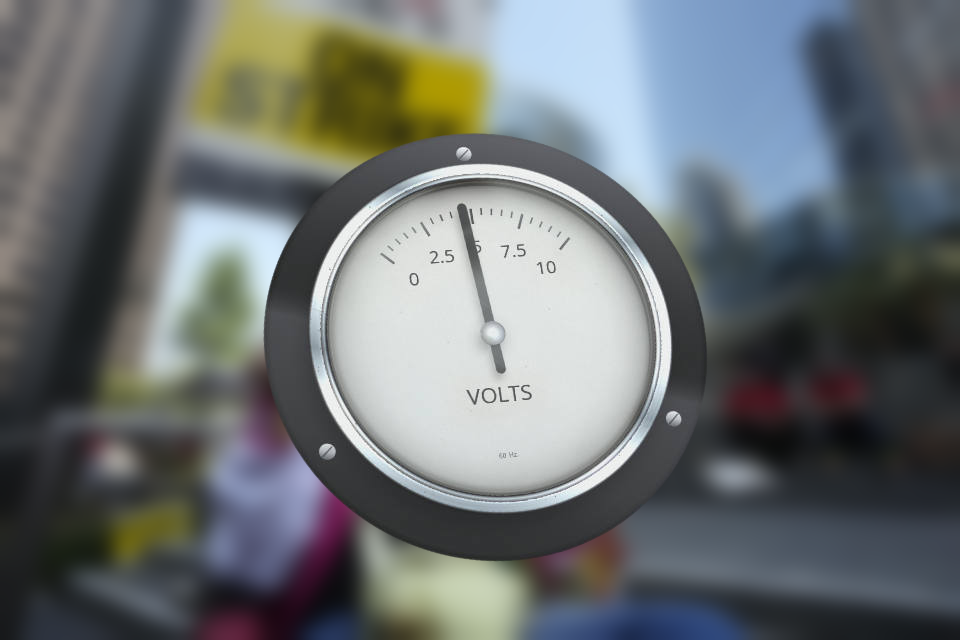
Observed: 4.5 V
